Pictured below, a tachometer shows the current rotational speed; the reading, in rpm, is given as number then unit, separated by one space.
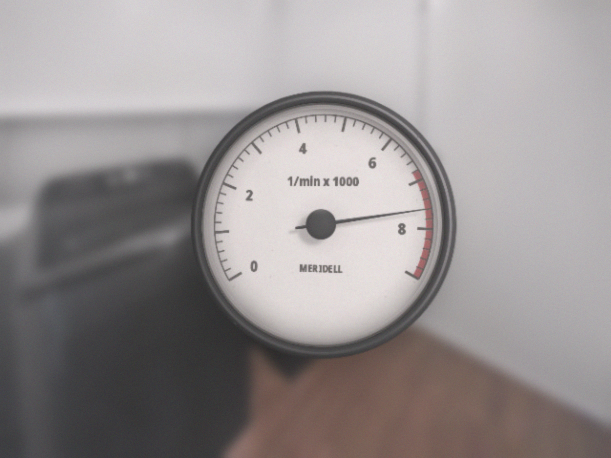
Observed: 7600 rpm
